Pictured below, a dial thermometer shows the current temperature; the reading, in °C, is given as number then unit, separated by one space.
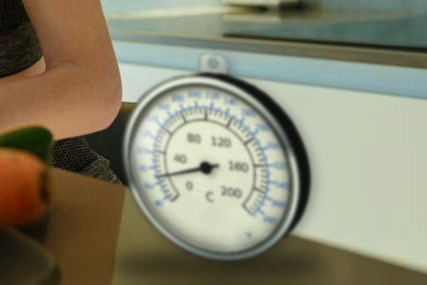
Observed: 20 °C
